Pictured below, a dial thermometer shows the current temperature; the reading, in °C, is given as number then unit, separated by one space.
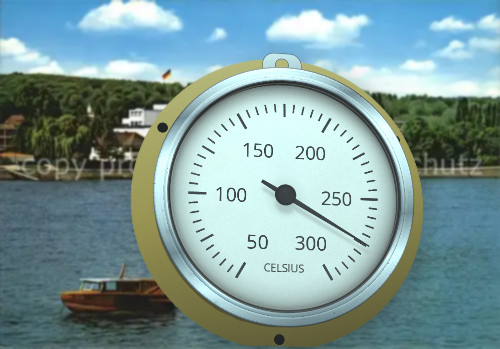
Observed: 275 °C
